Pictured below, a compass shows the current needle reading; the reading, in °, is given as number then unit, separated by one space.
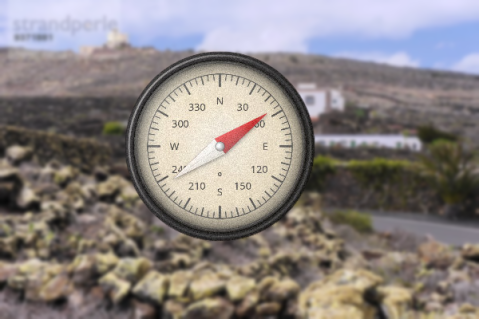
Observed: 55 °
